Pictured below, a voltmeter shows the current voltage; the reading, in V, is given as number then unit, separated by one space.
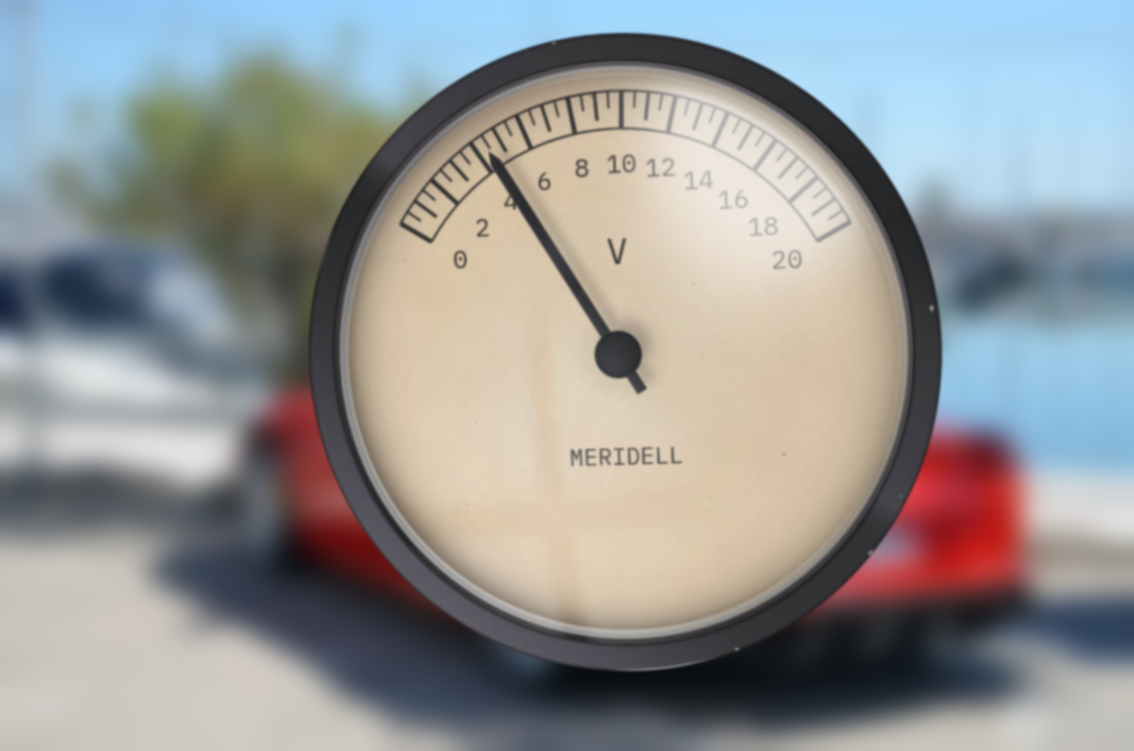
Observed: 4.5 V
